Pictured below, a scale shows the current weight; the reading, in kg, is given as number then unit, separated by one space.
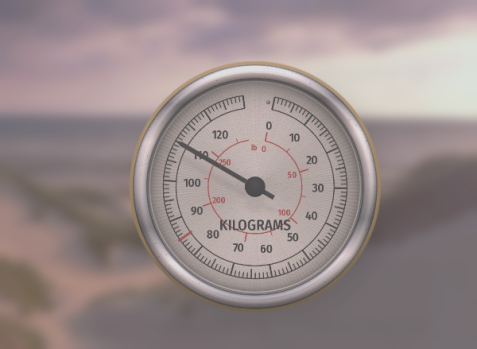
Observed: 110 kg
